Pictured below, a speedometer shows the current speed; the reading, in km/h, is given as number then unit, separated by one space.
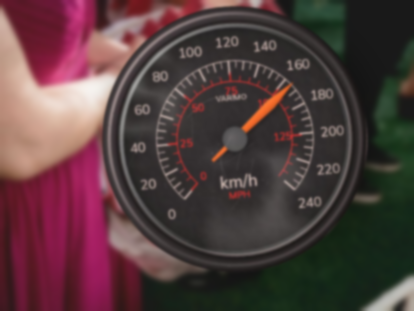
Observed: 165 km/h
